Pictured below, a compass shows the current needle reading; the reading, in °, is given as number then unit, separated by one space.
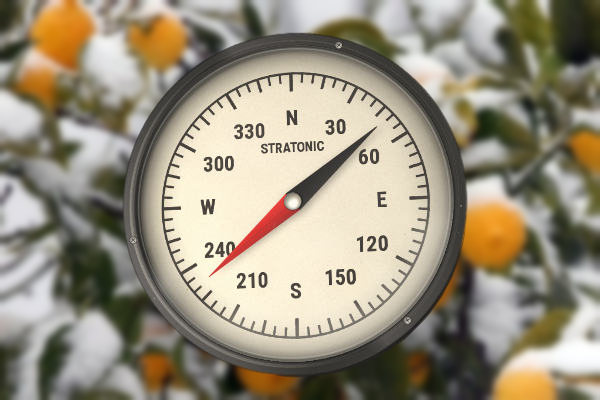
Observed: 230 °
